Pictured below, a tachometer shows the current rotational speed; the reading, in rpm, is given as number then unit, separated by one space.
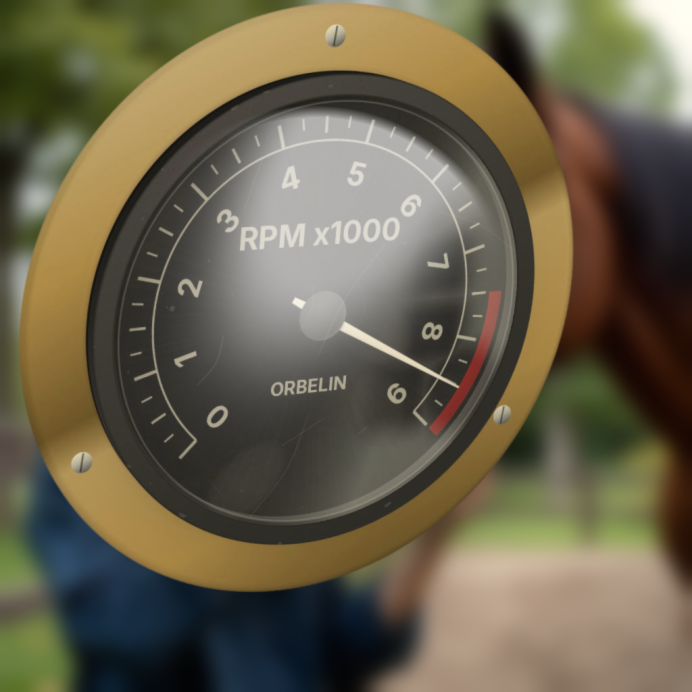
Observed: 8500 rpm
